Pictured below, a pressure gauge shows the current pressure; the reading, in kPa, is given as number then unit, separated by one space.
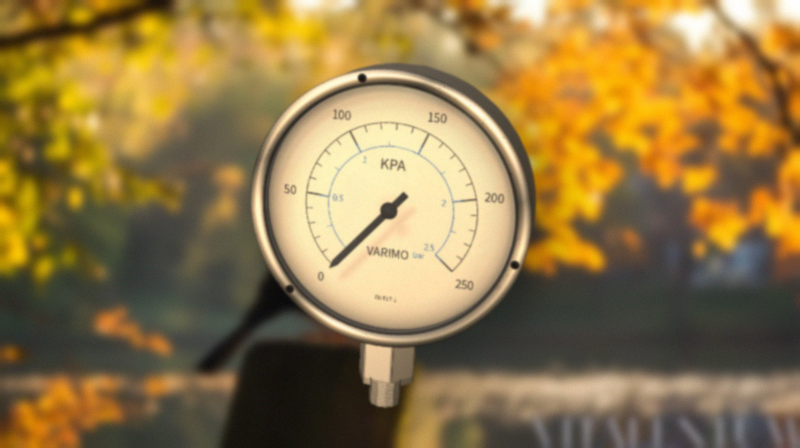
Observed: 0 kPa
